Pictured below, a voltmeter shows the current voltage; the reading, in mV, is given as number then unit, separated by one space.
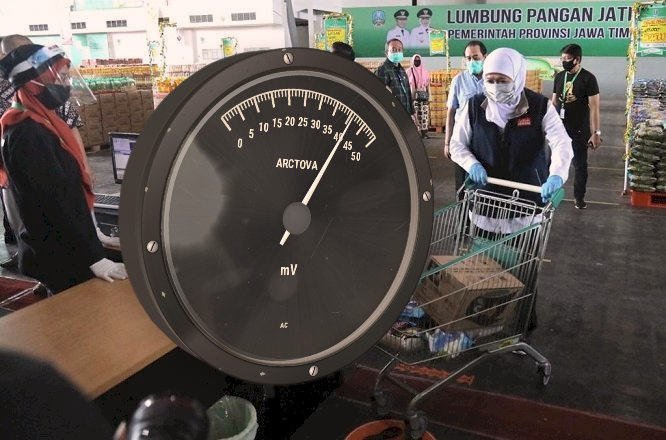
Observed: 40 mV
